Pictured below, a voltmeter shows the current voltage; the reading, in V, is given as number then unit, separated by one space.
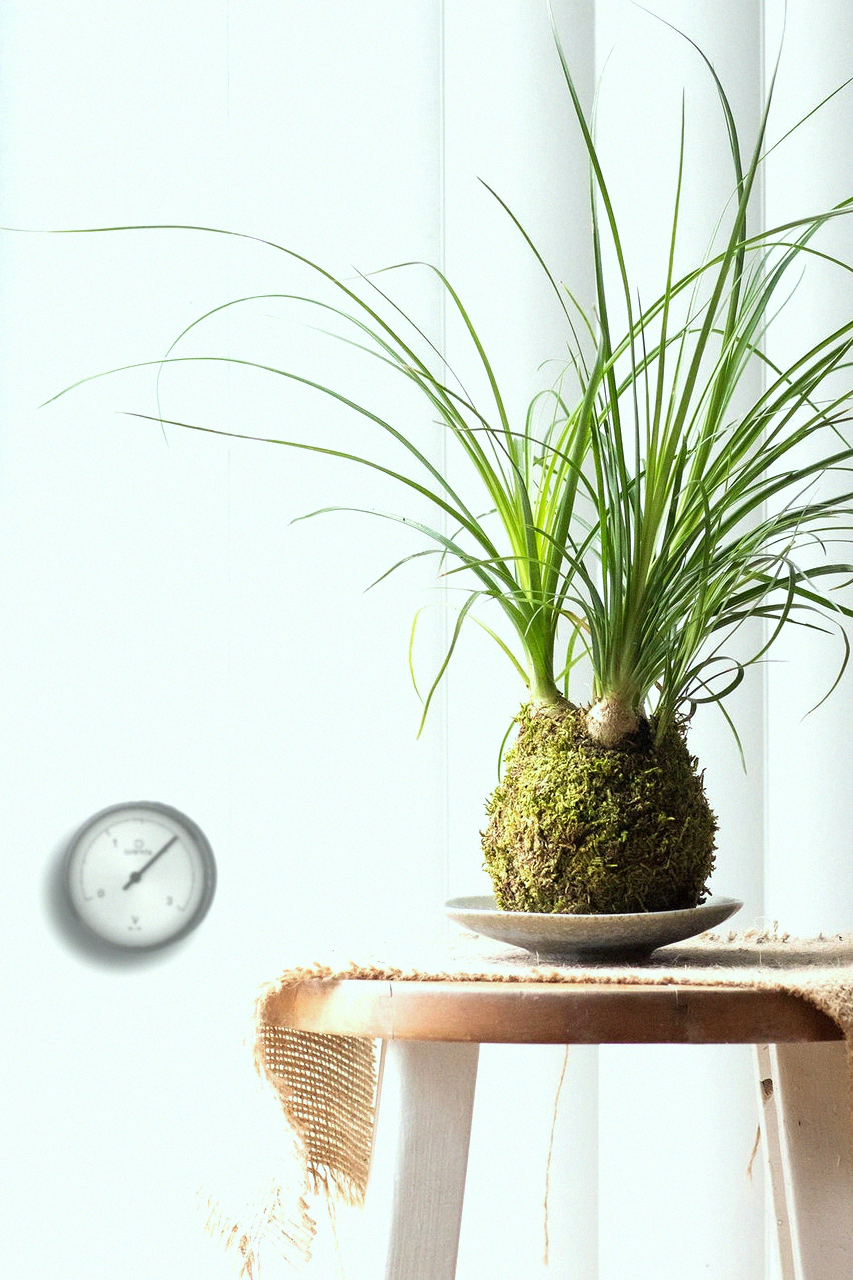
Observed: 2 V
